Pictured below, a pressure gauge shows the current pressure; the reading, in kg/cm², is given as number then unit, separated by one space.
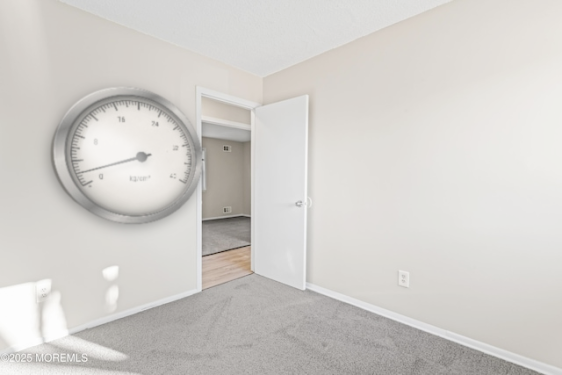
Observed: 2 kg/cm²
